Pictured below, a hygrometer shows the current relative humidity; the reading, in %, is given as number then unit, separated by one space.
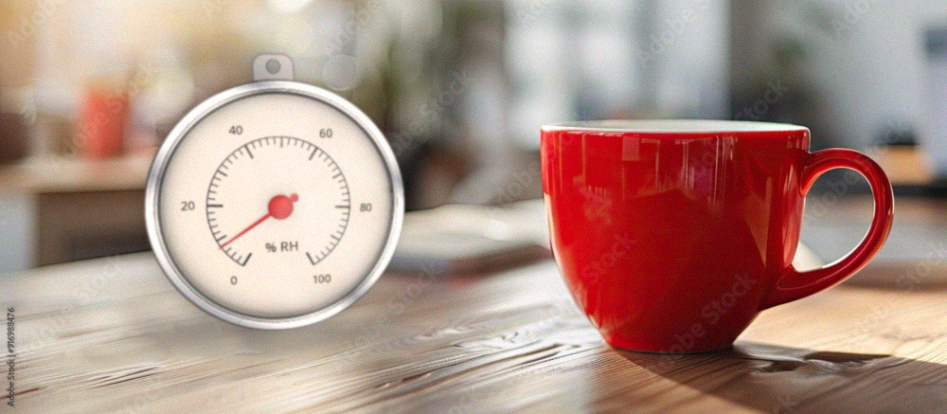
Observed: 8 %
